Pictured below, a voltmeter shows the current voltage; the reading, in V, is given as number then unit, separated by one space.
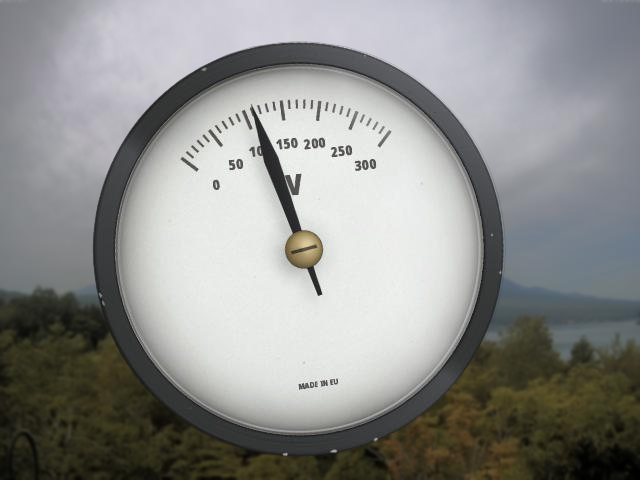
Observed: 110 V
